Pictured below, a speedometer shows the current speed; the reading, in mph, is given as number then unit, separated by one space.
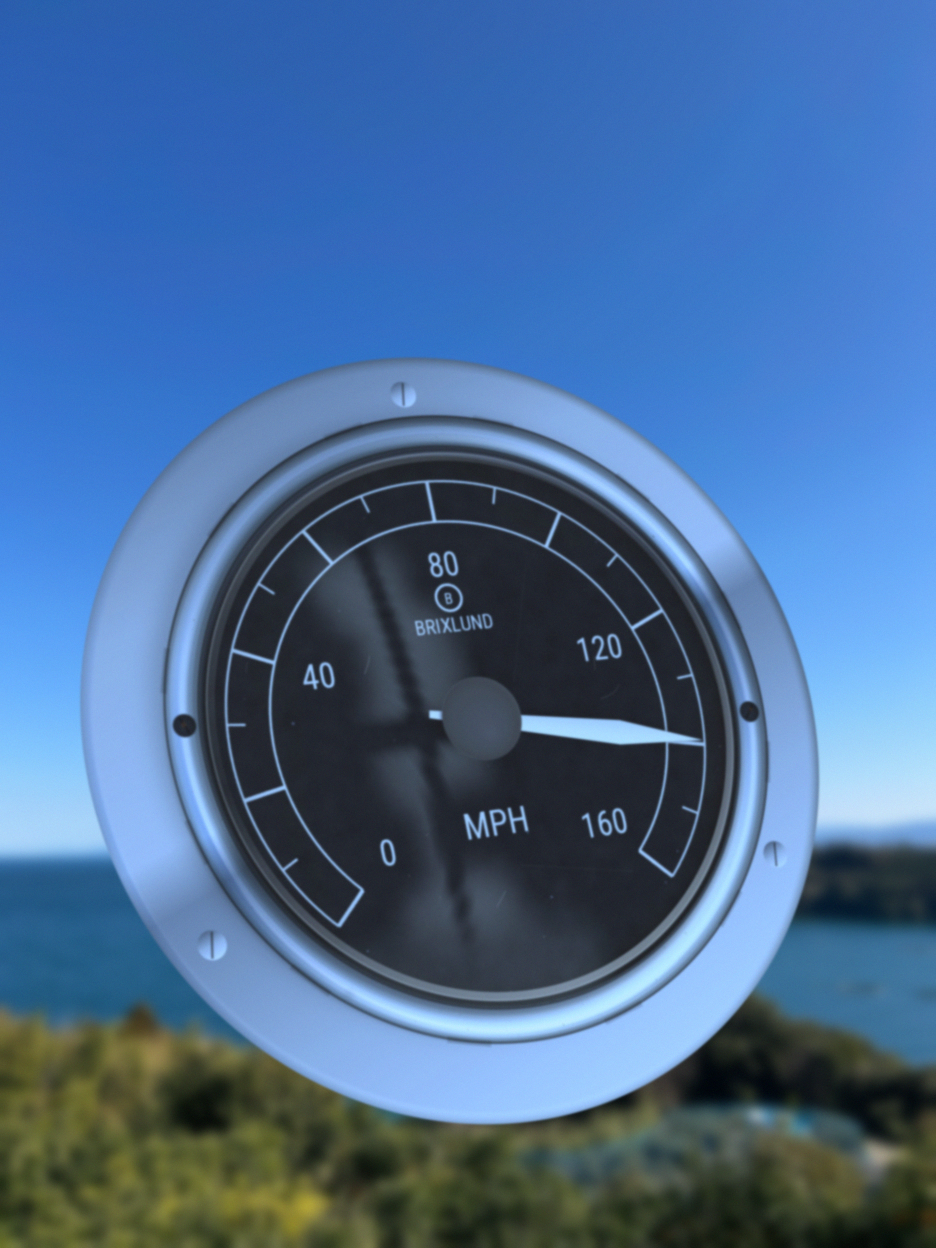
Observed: 140 mph
